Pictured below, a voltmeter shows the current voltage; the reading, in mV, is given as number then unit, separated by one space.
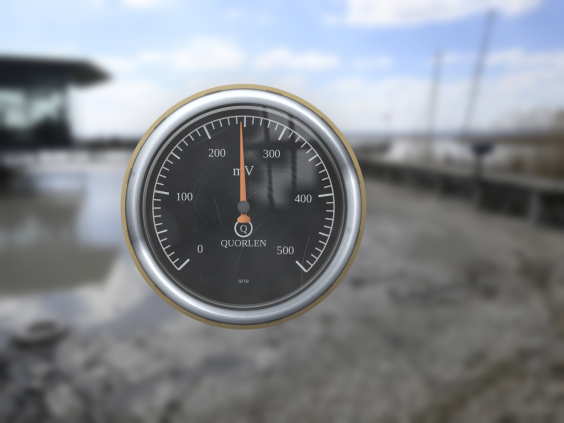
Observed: 245 mV
